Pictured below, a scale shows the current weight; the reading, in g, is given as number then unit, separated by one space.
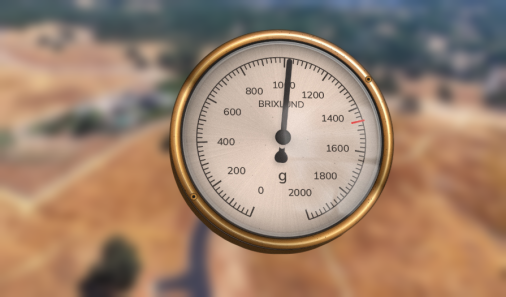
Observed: 1020 g
